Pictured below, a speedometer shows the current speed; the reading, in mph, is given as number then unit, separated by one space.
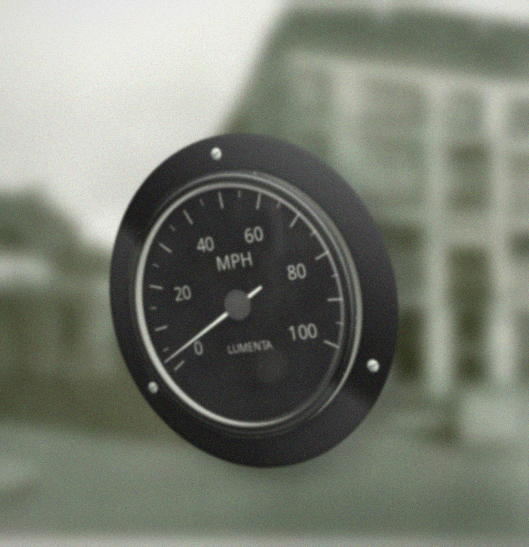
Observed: 2.5 mph
